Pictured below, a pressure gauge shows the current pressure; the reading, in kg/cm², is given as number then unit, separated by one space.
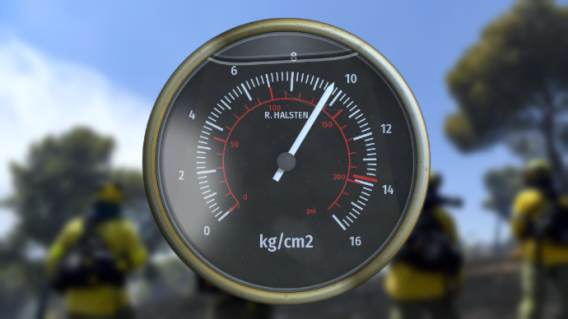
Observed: 9.6 kg/cm²
